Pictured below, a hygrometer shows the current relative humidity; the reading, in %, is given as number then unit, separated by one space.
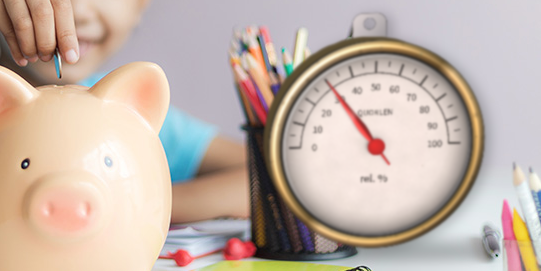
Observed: 30 %
